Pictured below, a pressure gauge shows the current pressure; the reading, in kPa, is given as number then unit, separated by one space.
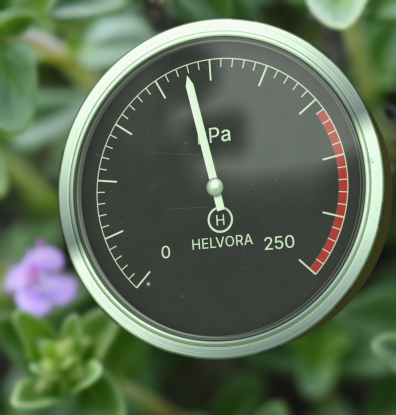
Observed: 115 kPa
